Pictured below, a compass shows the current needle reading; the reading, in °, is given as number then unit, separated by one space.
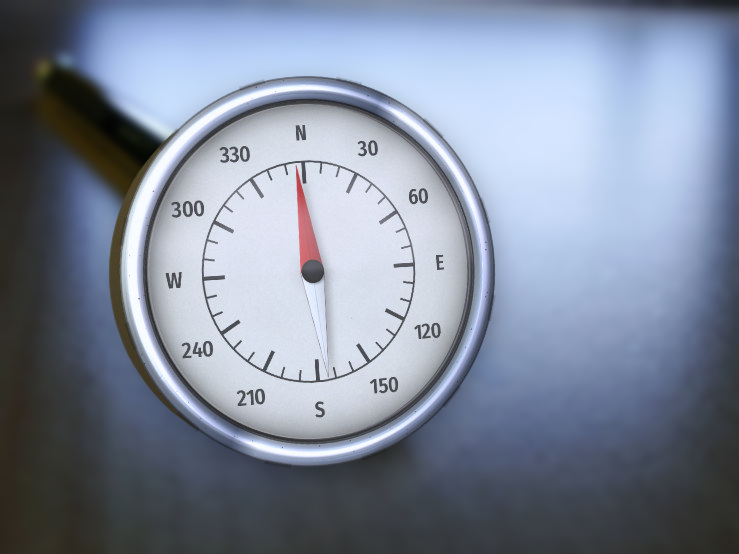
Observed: 355 °
